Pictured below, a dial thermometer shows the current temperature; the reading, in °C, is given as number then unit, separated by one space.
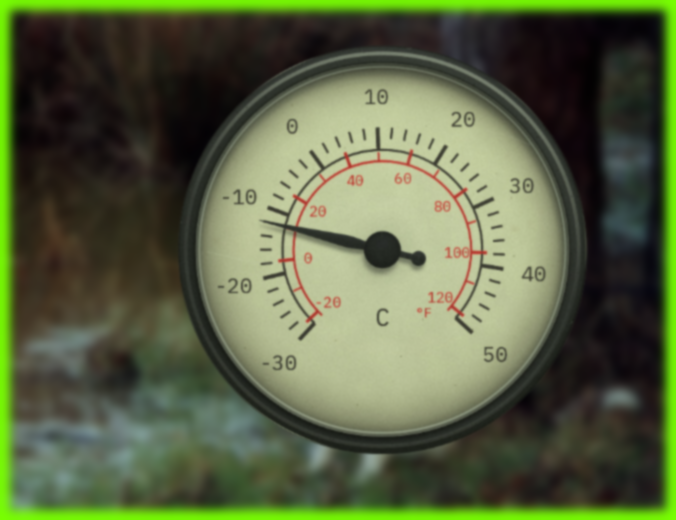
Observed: -12 °C
